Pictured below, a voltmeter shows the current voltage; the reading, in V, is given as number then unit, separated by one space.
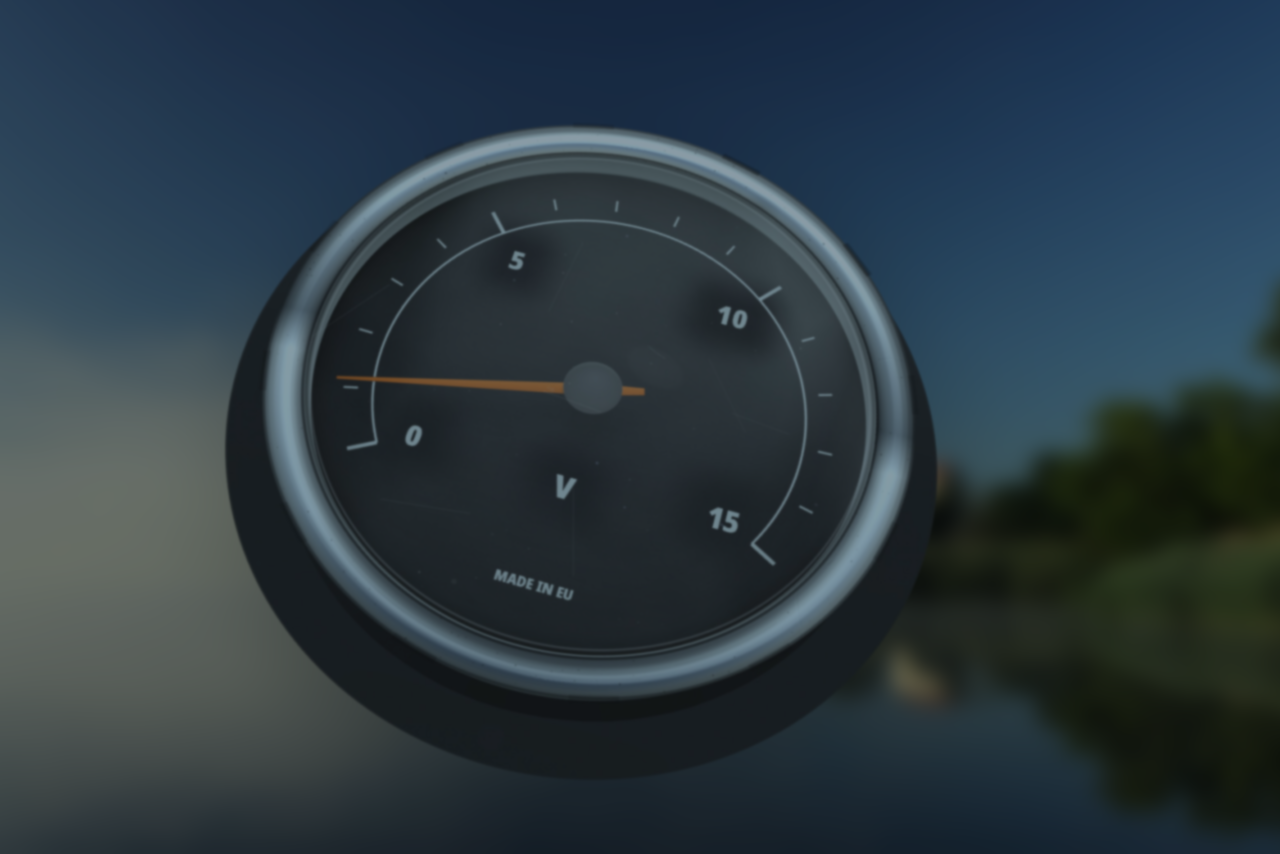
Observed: 1 V
